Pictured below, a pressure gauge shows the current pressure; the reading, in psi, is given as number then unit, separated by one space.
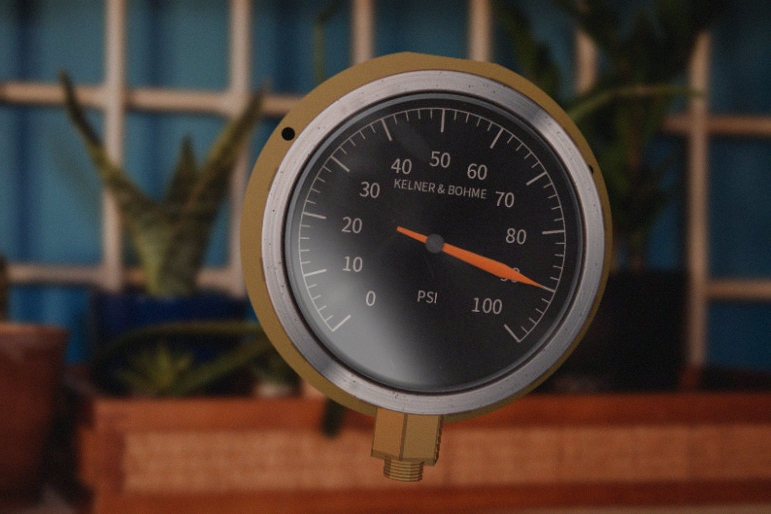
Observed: 90 psi
